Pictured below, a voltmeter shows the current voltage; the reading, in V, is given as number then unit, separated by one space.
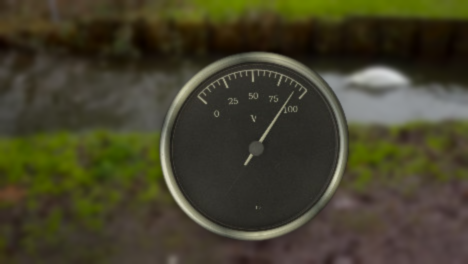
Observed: 90 V
